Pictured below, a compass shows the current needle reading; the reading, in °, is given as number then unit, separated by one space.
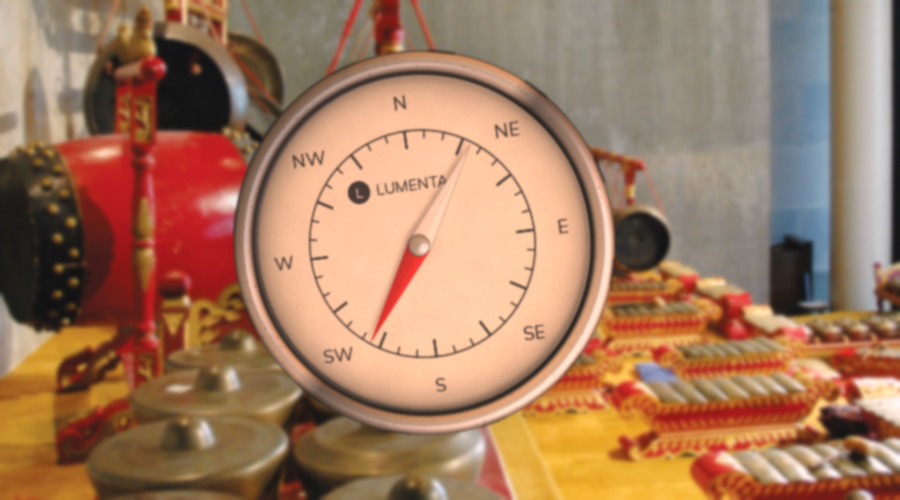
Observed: 215 °
